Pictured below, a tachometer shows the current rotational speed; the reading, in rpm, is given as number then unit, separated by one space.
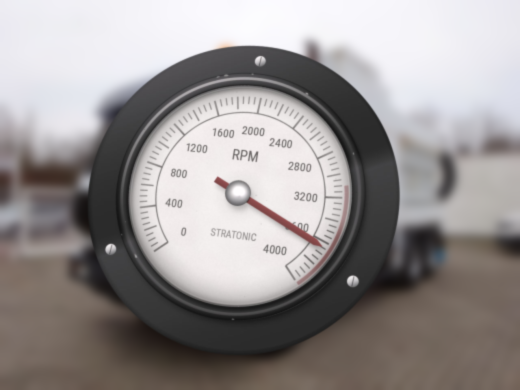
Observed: 3650 rpm
